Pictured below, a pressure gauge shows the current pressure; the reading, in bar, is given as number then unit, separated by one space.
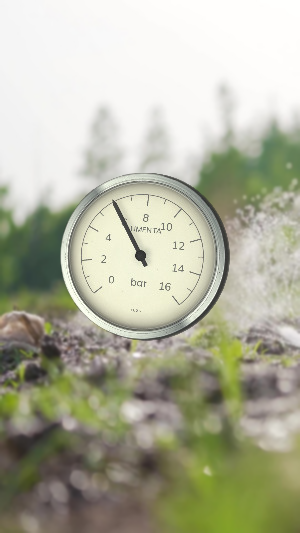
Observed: 6 bar
